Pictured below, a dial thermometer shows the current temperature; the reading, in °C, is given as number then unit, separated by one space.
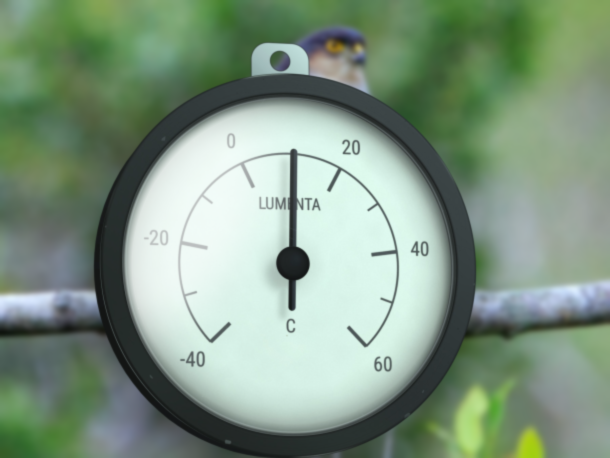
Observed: 10 °C
